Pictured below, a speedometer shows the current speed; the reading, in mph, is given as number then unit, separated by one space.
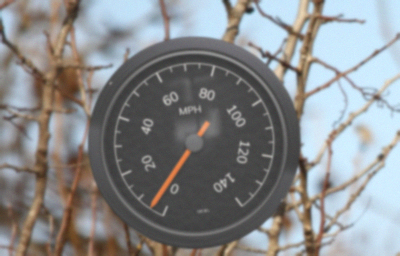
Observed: 5 mph
